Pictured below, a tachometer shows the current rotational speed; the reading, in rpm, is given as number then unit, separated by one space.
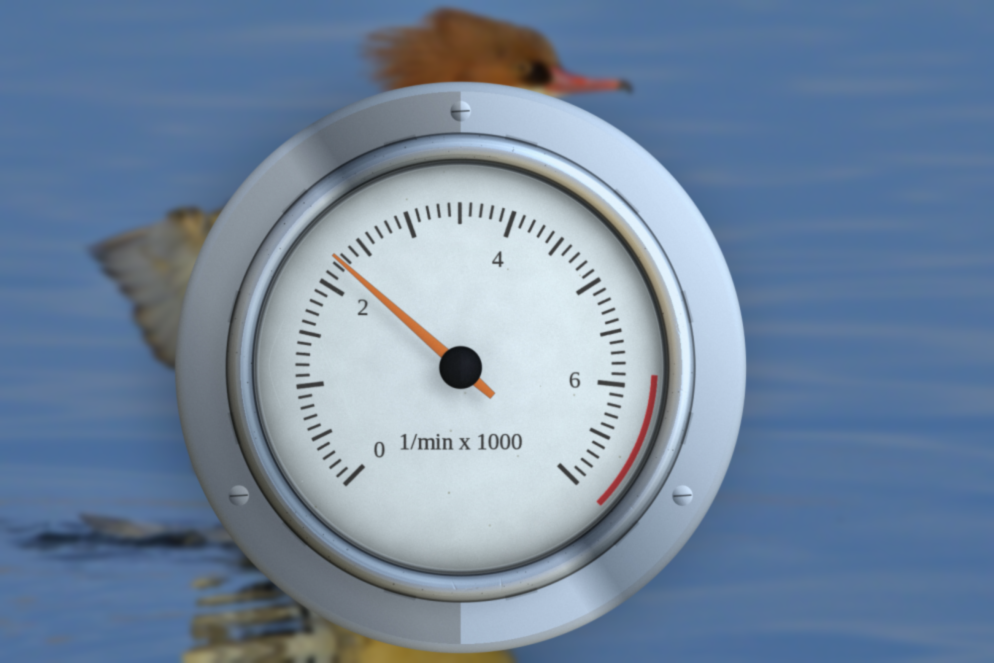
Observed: 2250 rpm
